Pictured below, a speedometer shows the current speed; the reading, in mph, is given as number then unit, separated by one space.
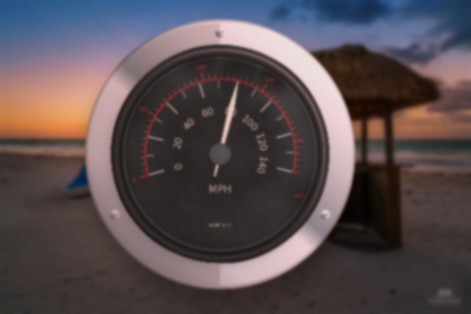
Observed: 80 mph
